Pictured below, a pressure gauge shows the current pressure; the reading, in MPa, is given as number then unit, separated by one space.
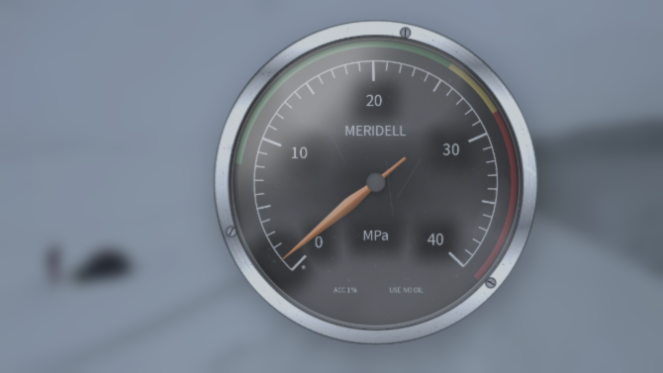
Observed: 1 MPa
